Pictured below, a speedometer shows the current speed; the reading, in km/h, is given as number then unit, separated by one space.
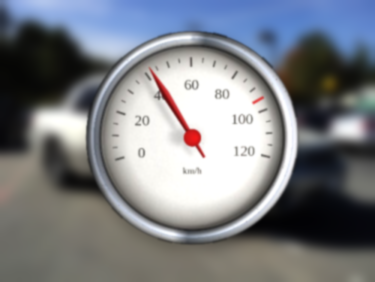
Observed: 42.5 km/h
